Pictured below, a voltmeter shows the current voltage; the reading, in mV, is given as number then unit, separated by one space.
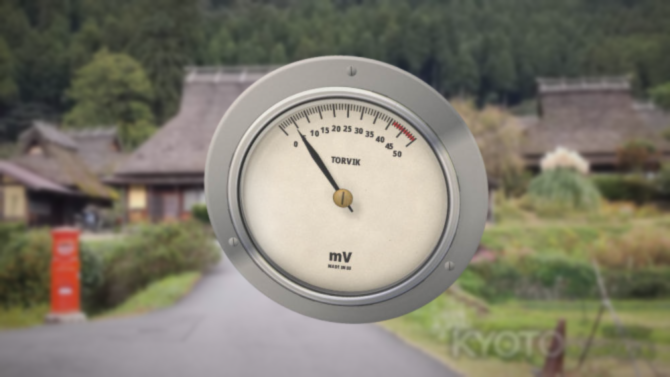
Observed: 5 mV
